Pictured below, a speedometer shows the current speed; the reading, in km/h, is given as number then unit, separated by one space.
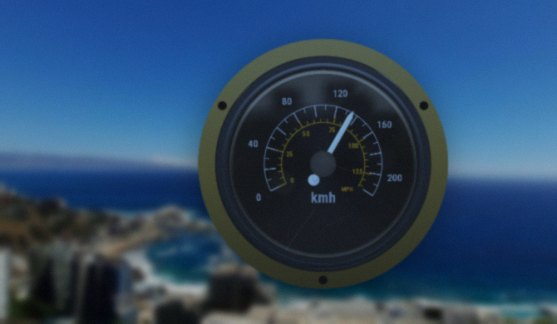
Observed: 135 km/h
